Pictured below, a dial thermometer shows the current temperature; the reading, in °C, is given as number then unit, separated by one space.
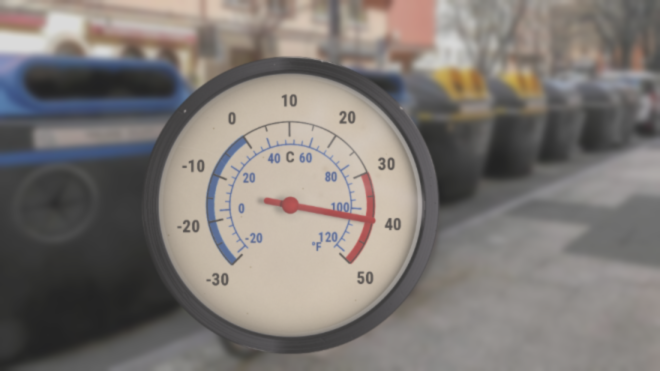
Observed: 40 °C
